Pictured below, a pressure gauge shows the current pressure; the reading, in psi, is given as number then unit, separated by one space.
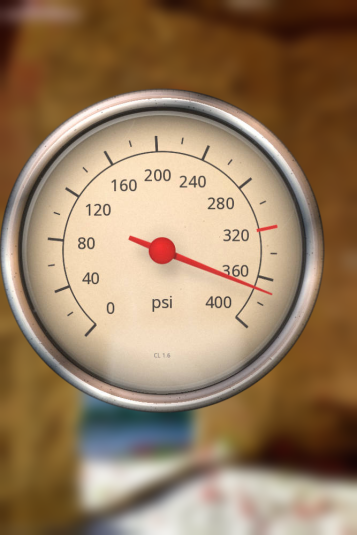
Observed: 370 psi
